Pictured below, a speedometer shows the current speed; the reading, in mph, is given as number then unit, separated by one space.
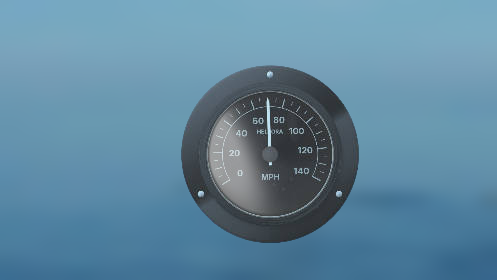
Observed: 70 mph
